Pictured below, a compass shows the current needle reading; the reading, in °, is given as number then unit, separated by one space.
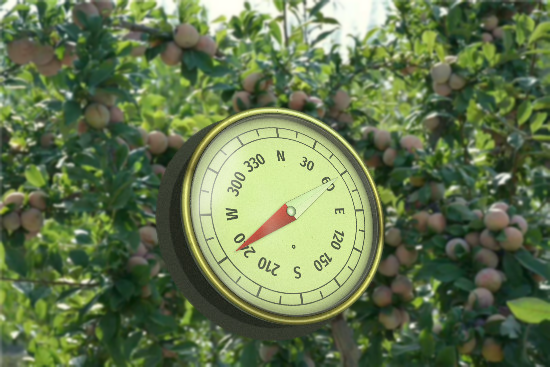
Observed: 240 °
